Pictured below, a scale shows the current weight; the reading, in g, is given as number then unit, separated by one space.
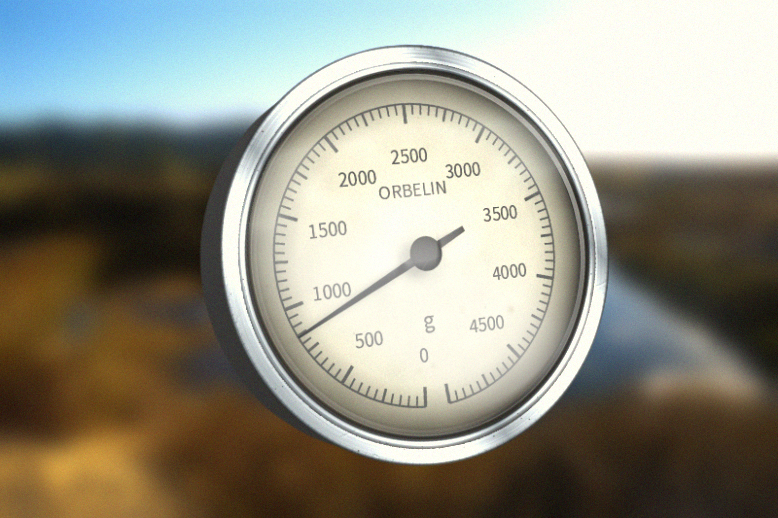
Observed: 850 g
